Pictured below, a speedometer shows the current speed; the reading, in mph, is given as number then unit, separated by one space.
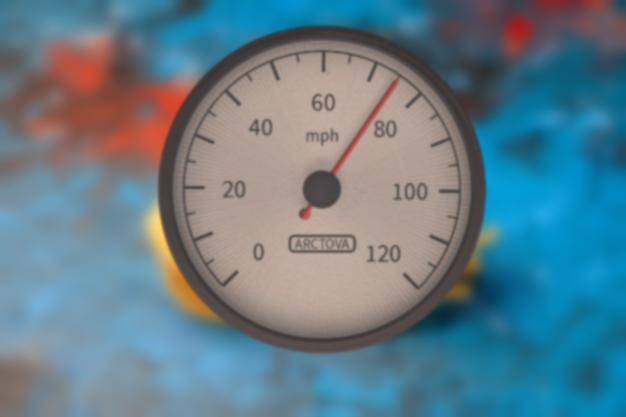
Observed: 75 mph
